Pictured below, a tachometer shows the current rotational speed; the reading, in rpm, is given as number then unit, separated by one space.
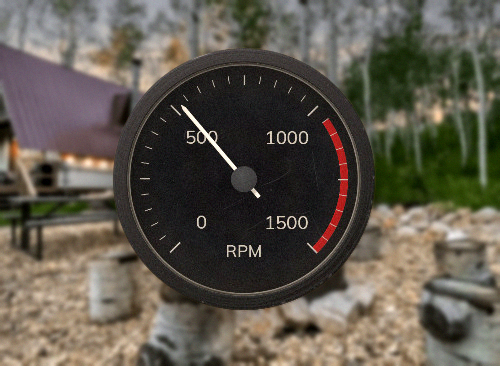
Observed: 525 rpm
